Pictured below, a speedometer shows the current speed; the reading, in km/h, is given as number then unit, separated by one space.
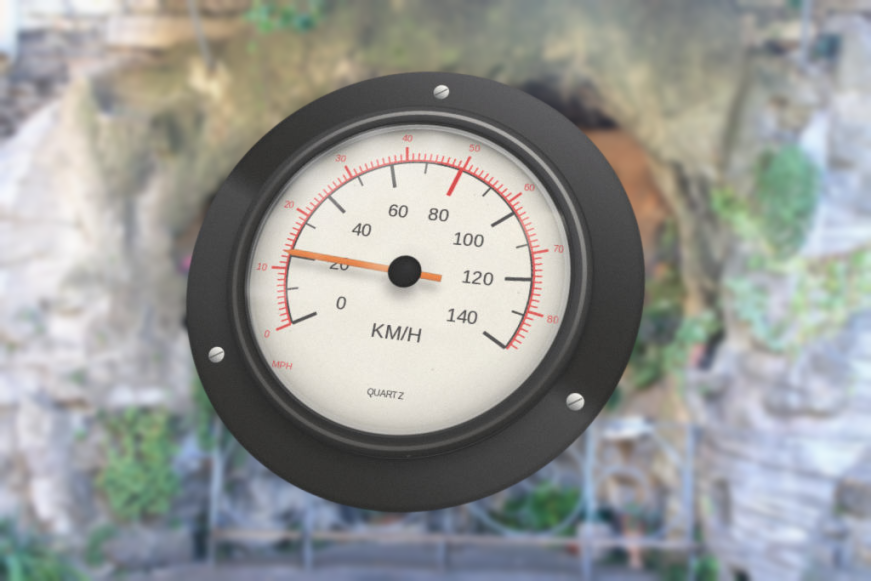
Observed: 20 km/h
